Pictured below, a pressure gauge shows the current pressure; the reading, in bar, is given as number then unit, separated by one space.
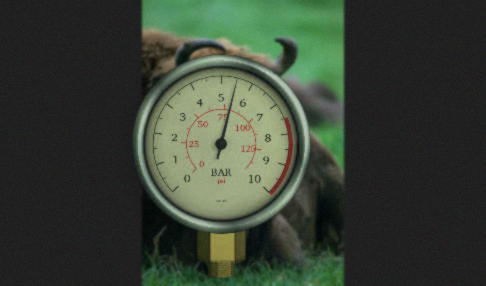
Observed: 5.5 bar
